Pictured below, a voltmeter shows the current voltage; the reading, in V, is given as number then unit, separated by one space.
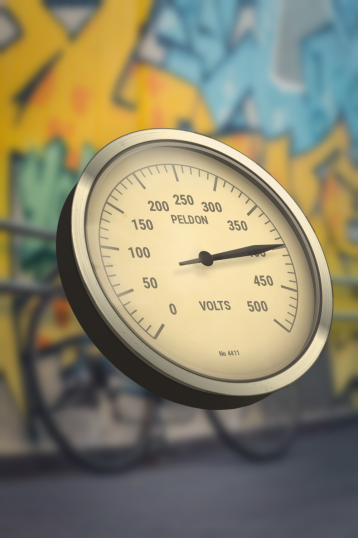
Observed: 400 V
